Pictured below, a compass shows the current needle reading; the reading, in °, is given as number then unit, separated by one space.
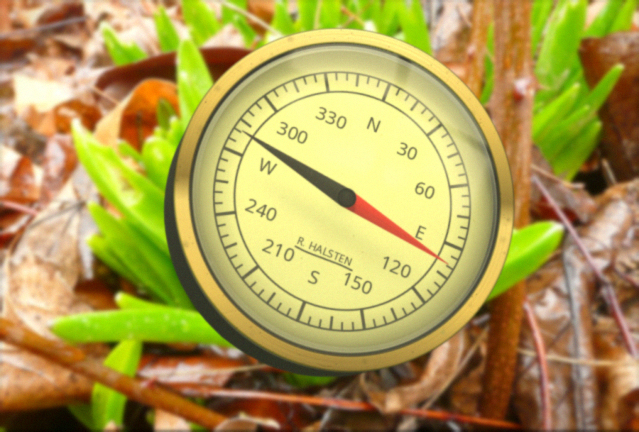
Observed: 100 °
